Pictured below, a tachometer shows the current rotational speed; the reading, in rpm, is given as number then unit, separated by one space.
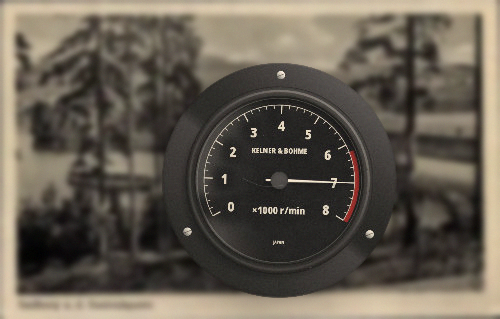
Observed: 7000 rpm
